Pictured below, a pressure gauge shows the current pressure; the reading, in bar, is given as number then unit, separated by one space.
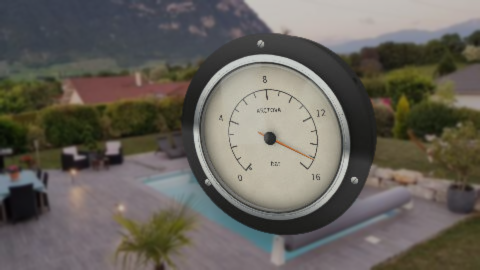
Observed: 15 bar
